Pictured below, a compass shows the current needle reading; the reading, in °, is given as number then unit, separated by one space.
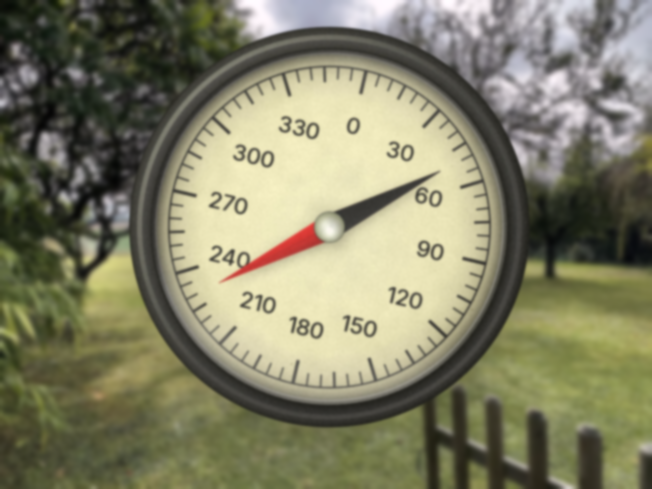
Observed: 230 °
